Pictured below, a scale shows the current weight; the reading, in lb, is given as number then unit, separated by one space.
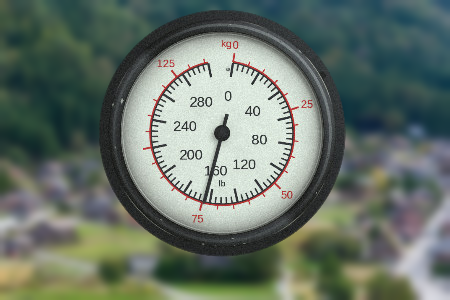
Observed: 164 lb
